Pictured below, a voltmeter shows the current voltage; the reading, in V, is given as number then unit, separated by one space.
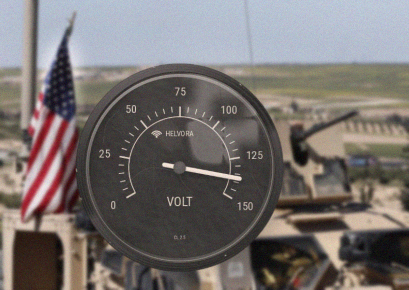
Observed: 137.5 V
